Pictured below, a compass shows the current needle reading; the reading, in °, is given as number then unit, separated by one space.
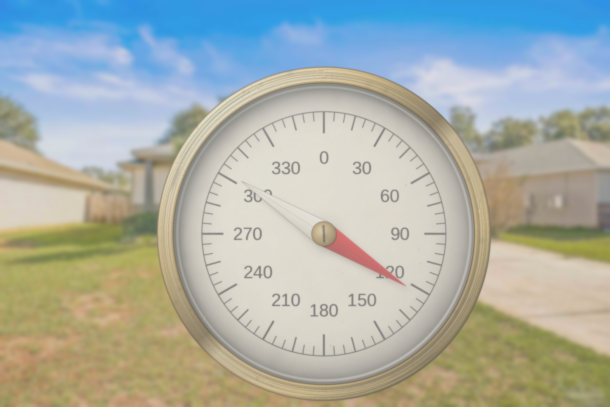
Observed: 122.5 °
